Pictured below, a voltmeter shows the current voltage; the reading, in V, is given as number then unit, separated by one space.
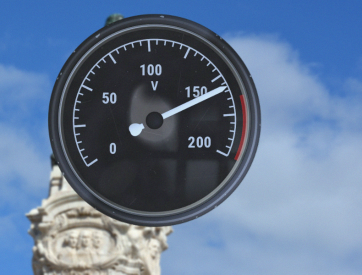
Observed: 157.5 V
